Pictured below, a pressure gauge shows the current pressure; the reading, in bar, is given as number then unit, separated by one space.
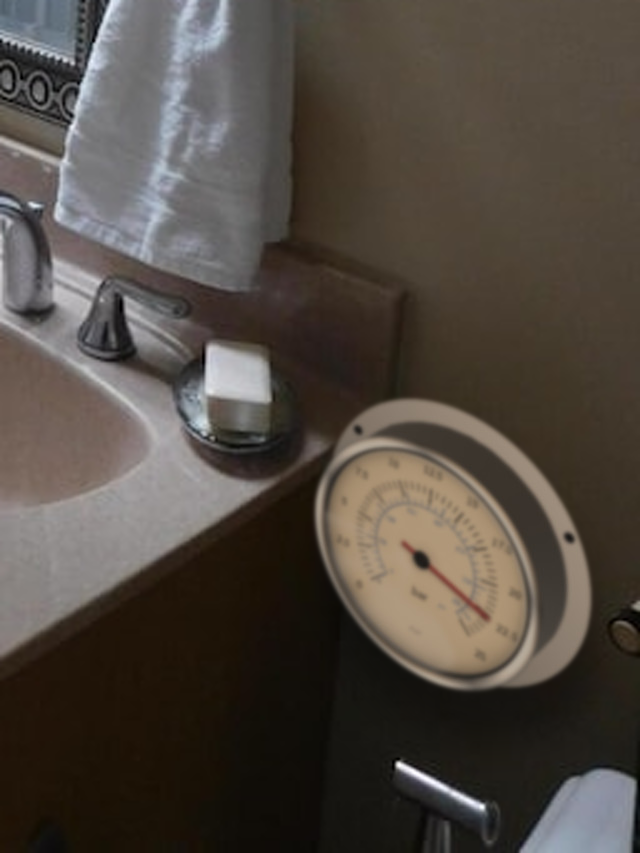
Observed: 22.5 bar
